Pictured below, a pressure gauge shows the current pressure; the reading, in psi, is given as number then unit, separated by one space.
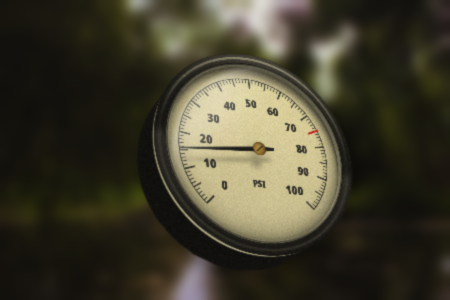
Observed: 15 psi
